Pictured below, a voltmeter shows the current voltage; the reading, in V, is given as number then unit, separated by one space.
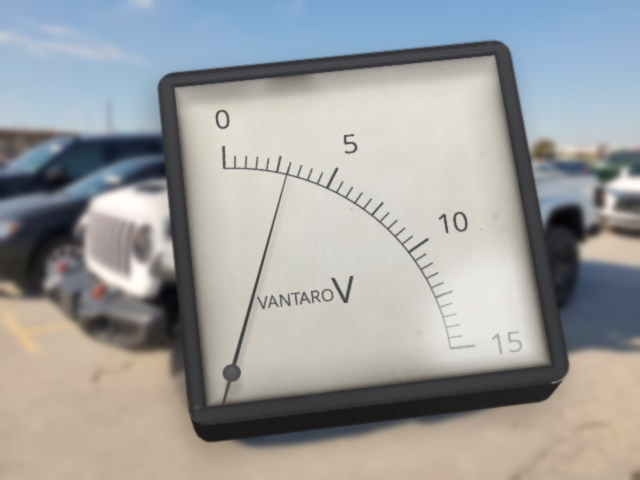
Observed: 3 V
